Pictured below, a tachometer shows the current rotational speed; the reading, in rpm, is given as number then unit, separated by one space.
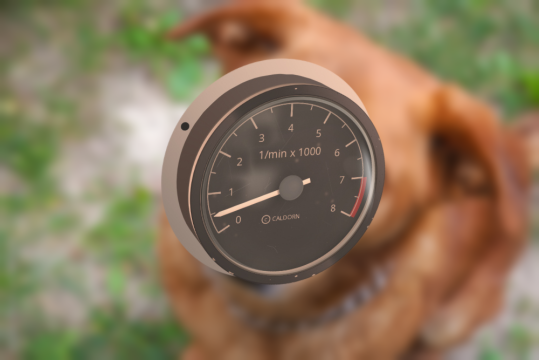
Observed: 500 rpm
